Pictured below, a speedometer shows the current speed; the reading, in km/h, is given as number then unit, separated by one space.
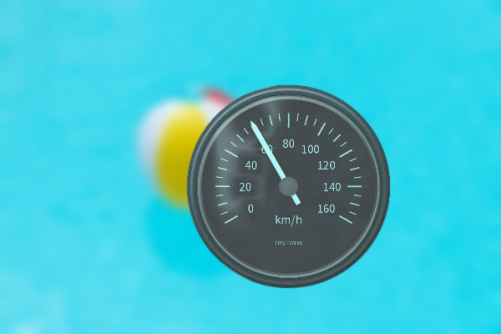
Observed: 60 km/h
